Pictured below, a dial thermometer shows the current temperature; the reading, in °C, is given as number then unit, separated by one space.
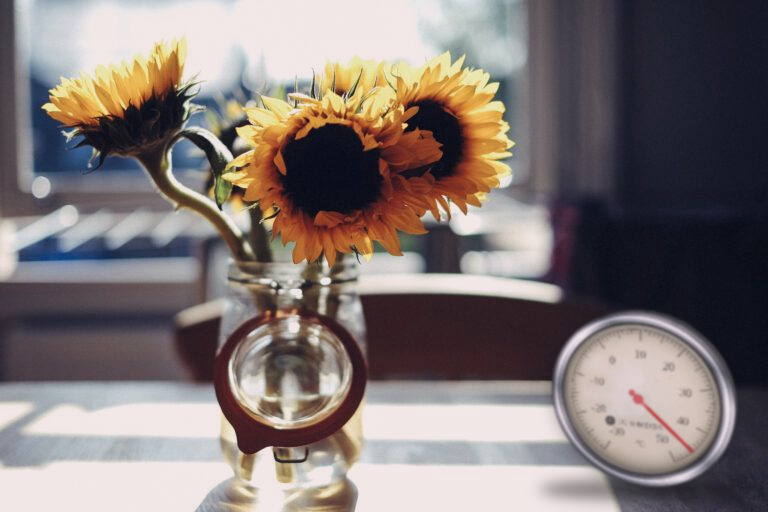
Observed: 45 °C
